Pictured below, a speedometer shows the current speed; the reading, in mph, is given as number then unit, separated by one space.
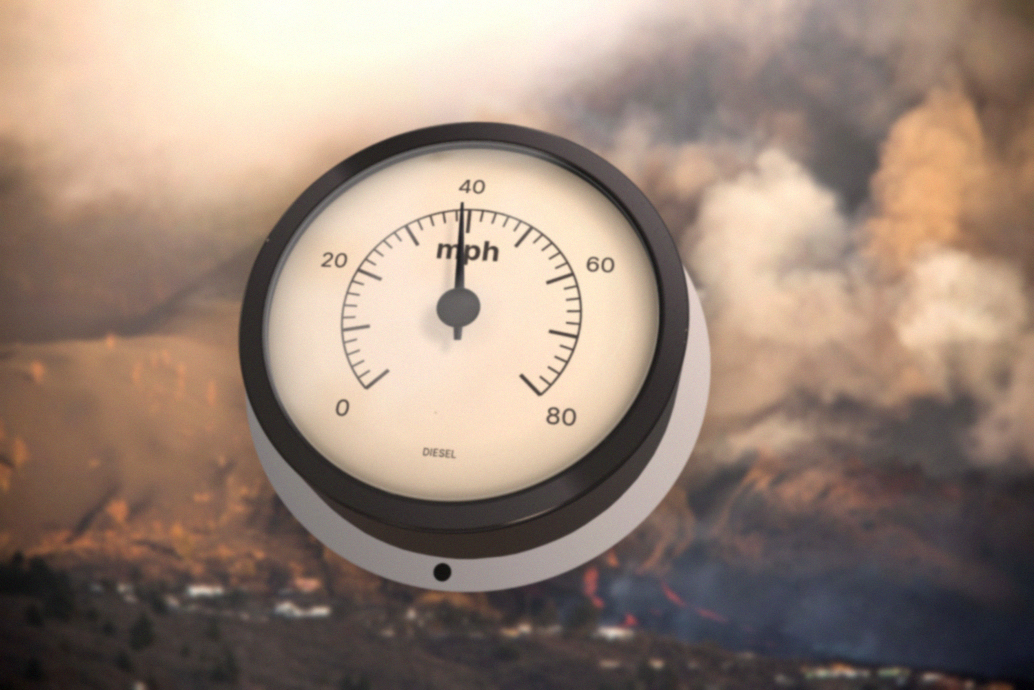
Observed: 39 mph
